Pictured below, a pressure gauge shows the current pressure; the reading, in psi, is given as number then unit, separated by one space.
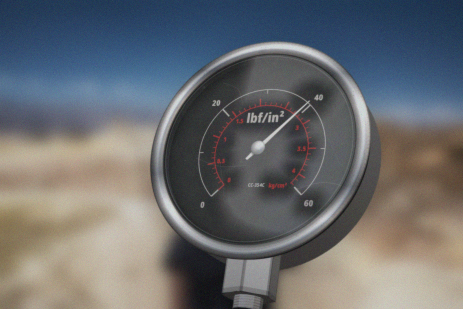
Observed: 40 psi
